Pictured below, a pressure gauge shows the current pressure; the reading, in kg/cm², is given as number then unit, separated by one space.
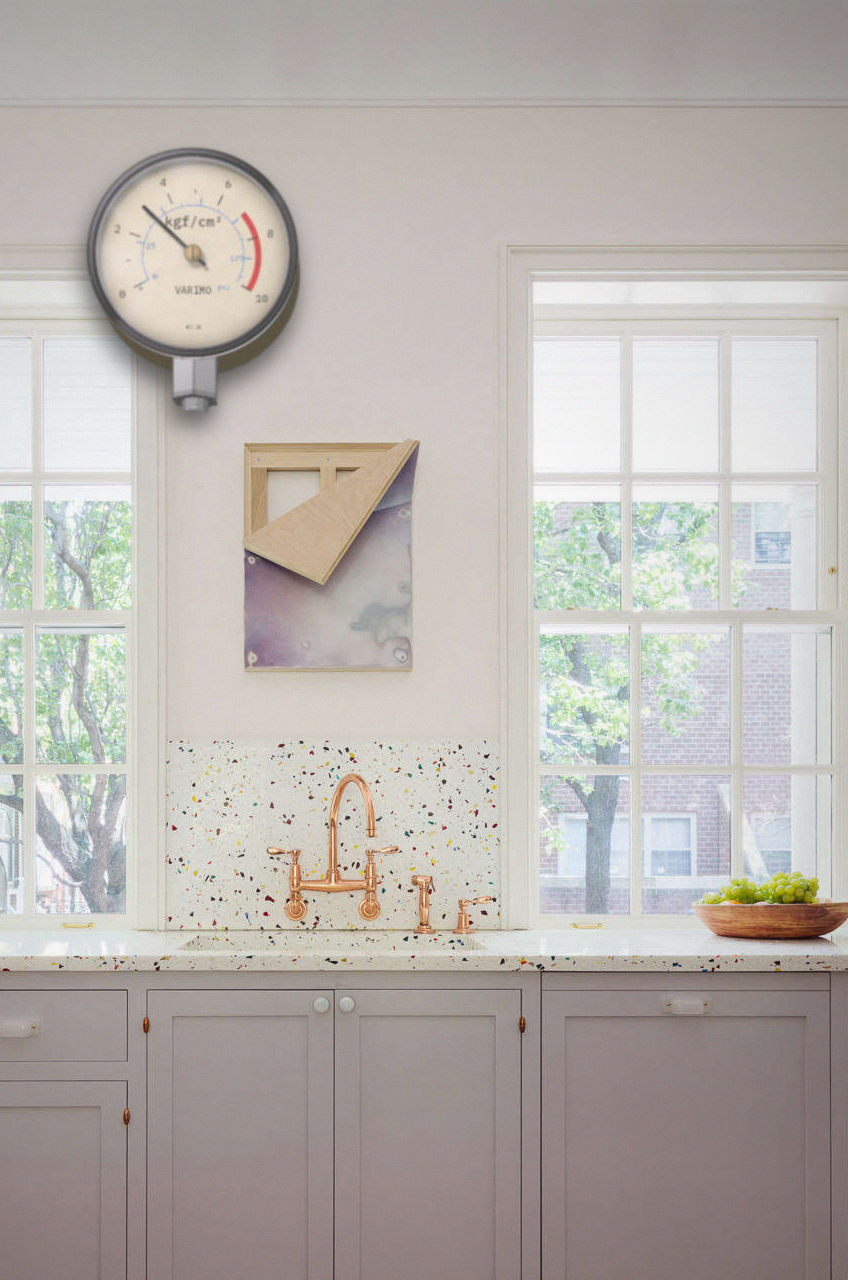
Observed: 3 kg/cm²
